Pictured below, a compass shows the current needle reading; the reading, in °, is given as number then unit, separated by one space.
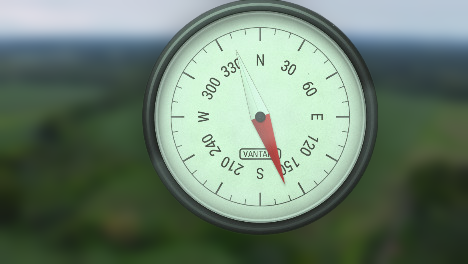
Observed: 160 °
